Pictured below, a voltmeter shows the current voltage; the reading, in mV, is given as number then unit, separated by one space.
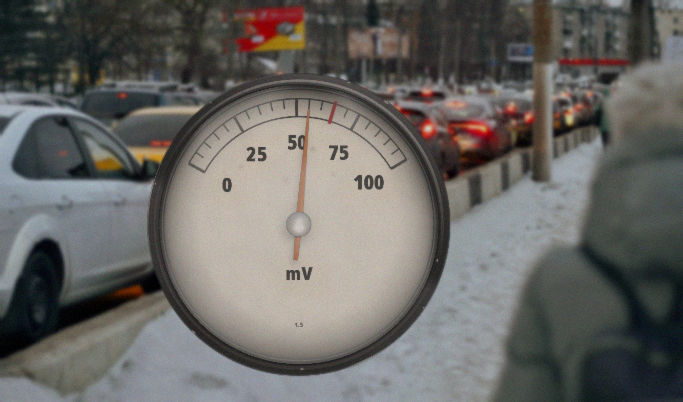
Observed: 55 mV
